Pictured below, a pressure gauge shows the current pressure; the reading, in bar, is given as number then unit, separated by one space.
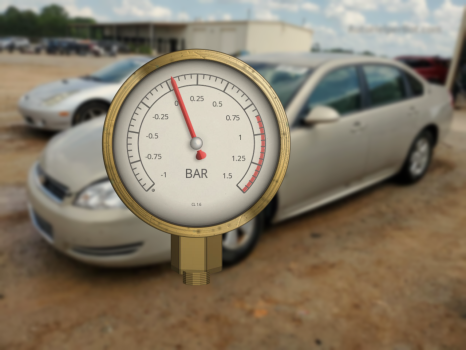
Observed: 0.05 bar
